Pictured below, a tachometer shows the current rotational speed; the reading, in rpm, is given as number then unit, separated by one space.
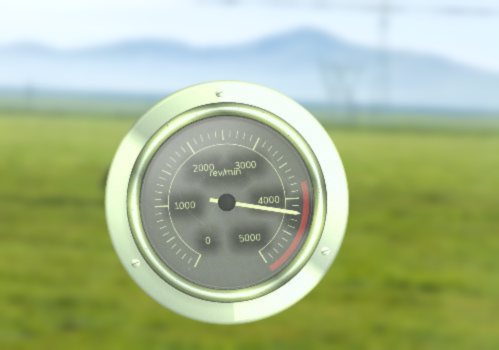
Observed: 4200 rpm
